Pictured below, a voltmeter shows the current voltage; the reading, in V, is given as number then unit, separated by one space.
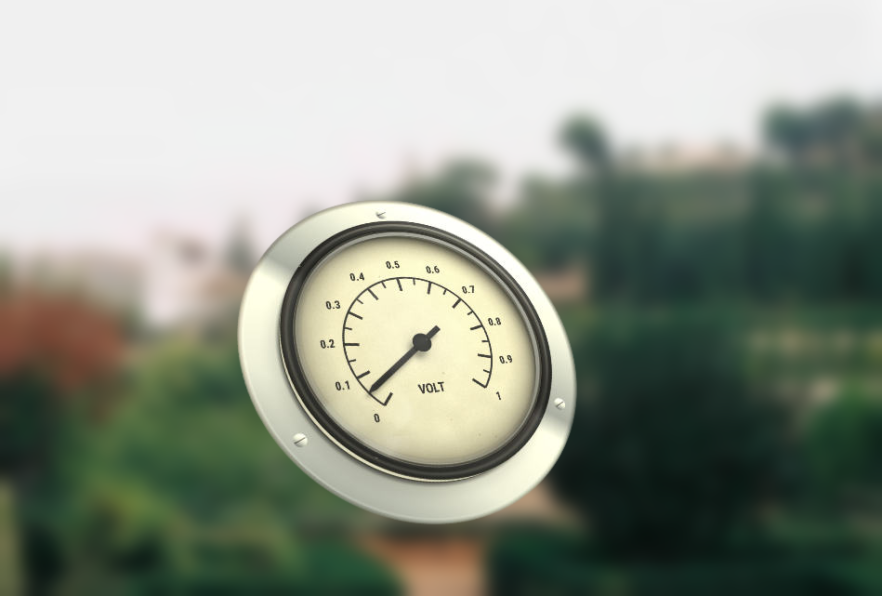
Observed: 0.05 V
